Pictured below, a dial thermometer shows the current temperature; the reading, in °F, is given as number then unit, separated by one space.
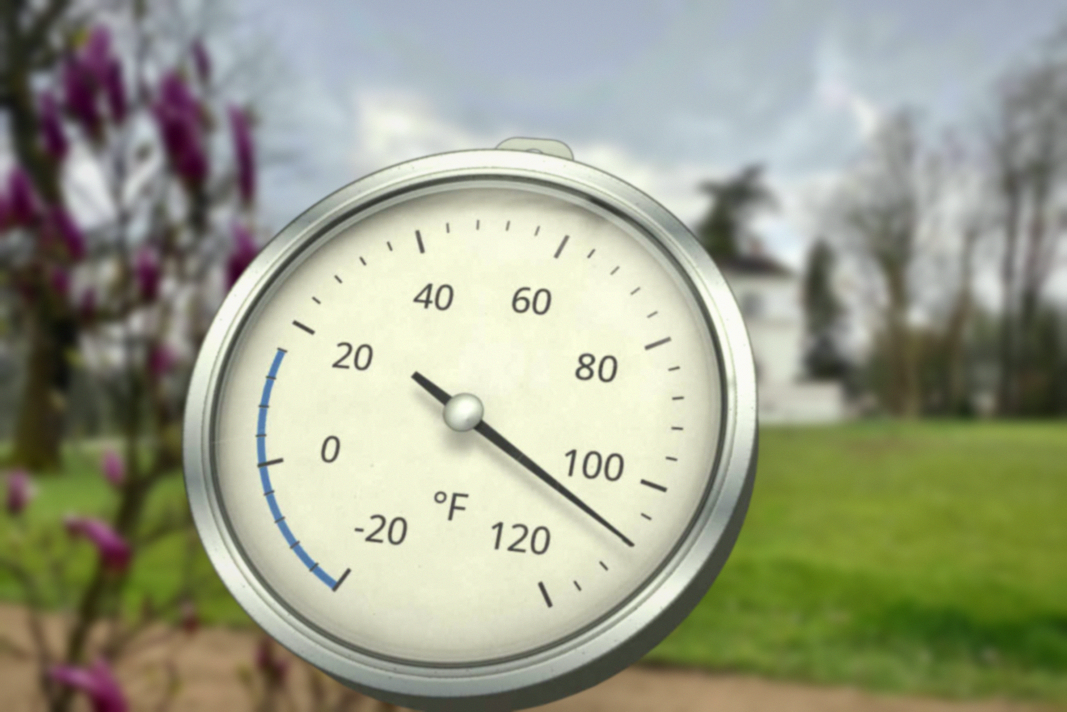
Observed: 108 °F
